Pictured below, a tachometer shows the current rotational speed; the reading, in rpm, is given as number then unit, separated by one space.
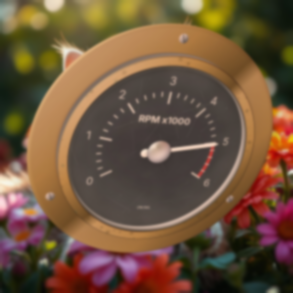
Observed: 5000 rpm
